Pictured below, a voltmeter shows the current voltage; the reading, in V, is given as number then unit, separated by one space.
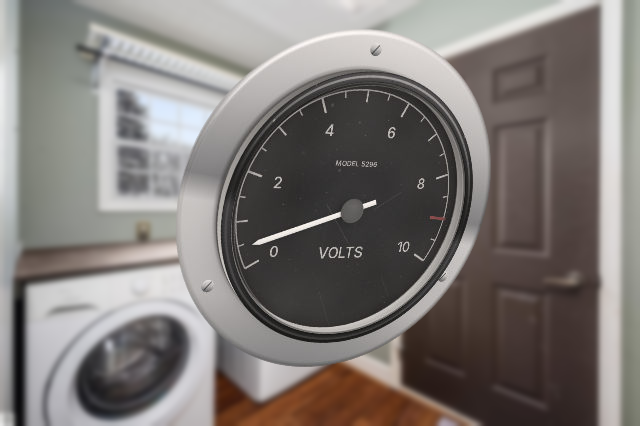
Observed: 0.5 V
